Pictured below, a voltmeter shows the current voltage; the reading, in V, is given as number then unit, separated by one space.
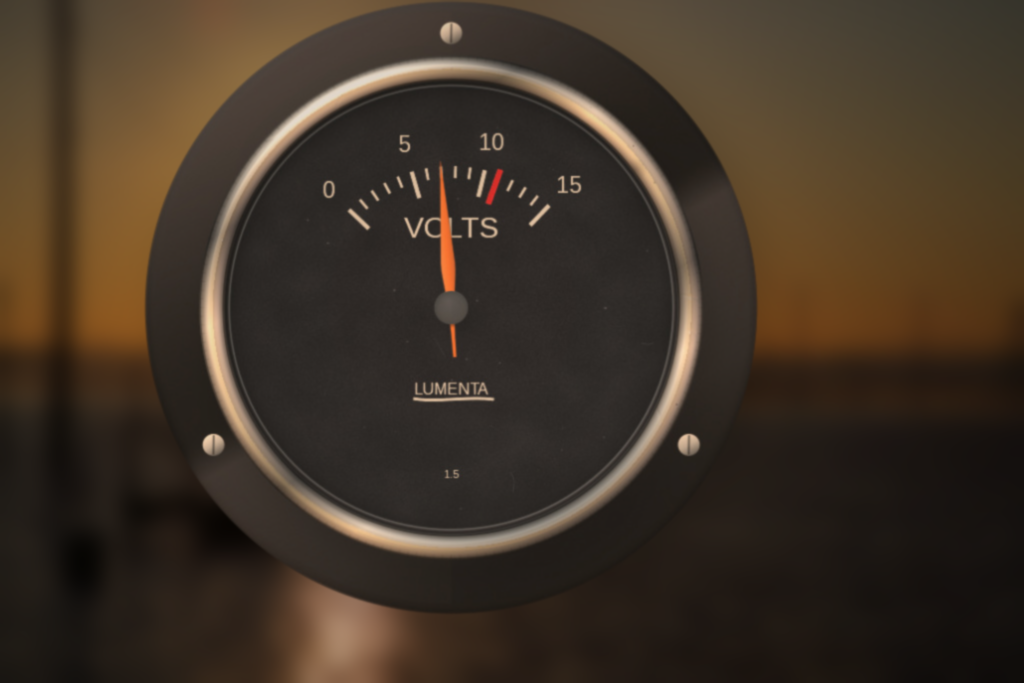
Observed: 7 V
